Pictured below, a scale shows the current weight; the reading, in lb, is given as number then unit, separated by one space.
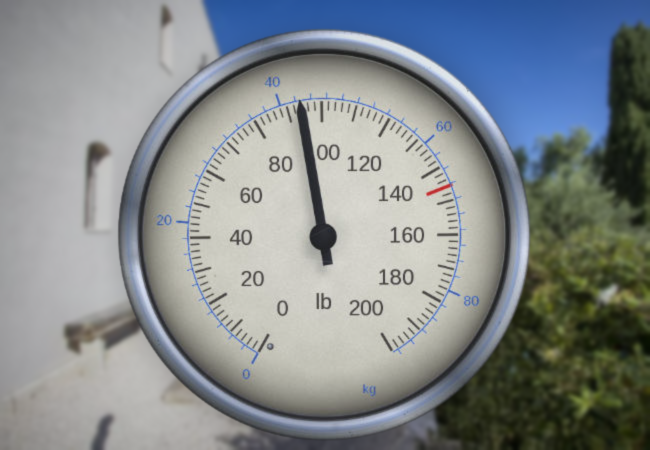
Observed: 94 lb
